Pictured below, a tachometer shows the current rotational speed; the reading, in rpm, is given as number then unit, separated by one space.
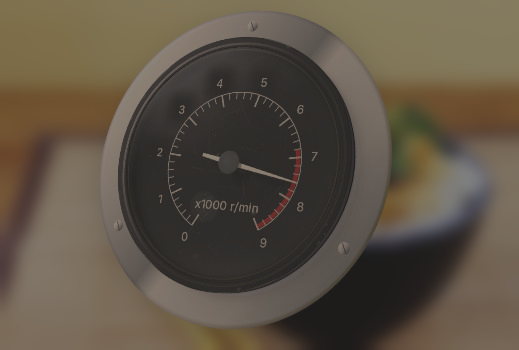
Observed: 7600 rpm
